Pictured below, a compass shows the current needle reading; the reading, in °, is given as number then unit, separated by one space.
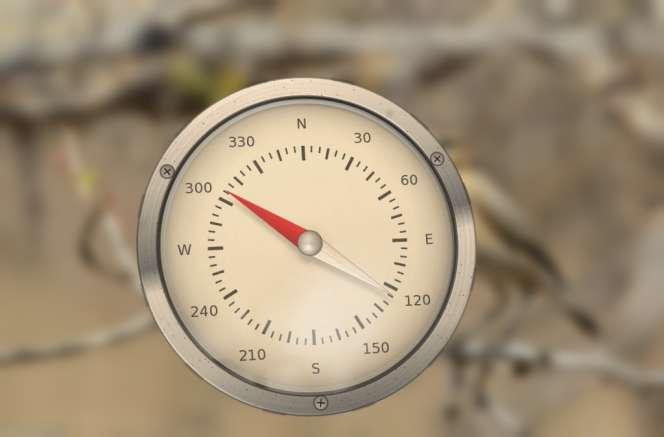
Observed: 305 °
